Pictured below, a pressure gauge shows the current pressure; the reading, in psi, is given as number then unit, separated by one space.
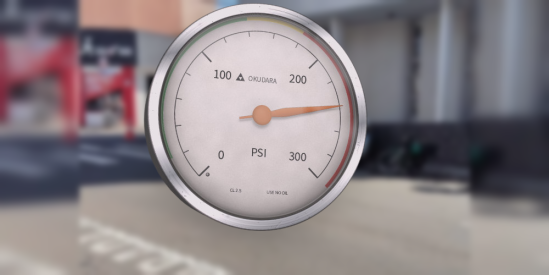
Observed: 240 psi
